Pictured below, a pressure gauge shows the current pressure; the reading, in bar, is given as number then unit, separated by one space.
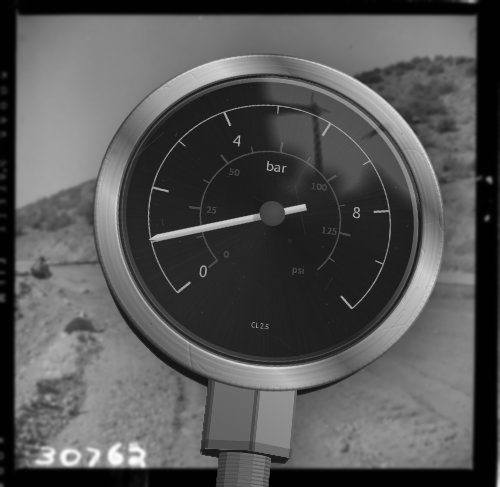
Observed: 1 bar
